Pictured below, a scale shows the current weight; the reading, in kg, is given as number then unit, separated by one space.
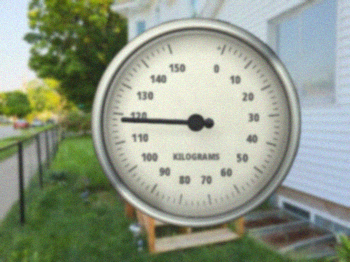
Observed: 118 kg
